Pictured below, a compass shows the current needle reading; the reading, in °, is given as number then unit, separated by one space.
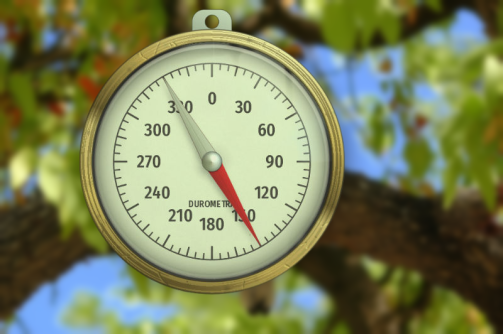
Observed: 150 °
